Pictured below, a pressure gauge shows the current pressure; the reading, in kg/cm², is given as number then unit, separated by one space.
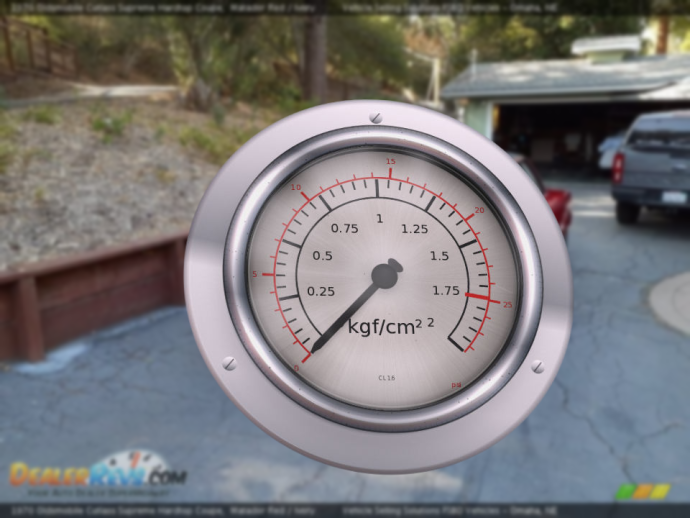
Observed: 0 kg/cm²
